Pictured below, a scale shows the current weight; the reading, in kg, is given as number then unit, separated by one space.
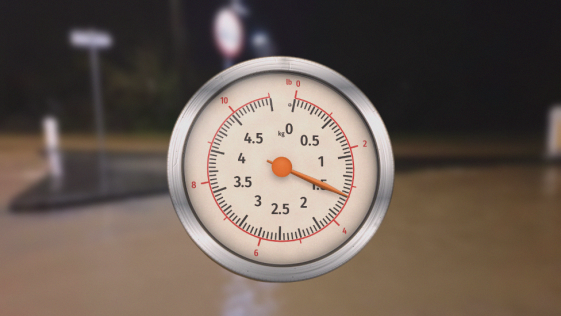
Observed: 1.5 kg
